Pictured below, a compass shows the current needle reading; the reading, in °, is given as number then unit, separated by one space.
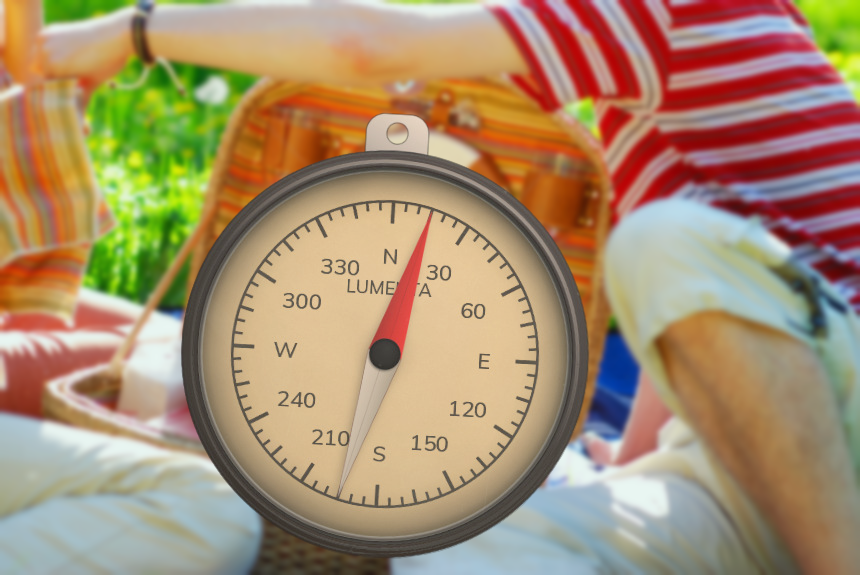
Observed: 15 °
